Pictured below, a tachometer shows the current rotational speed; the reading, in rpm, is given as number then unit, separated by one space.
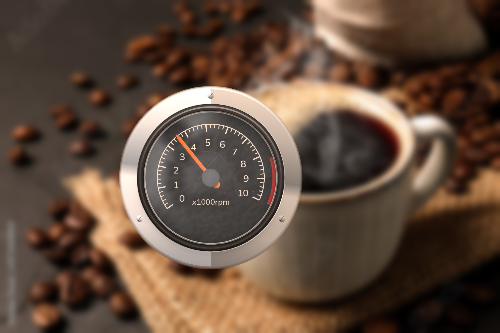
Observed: 3600 rpm
